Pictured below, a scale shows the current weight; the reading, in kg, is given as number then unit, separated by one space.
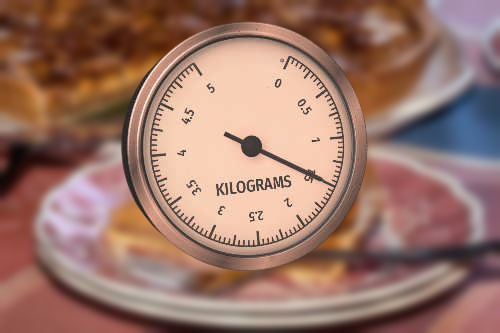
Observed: 1.5 kg
